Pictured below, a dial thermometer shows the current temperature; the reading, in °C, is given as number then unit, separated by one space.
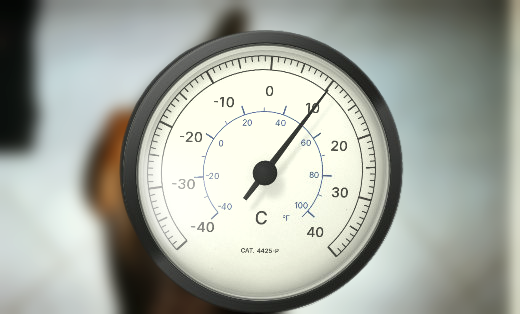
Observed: 10 °C
